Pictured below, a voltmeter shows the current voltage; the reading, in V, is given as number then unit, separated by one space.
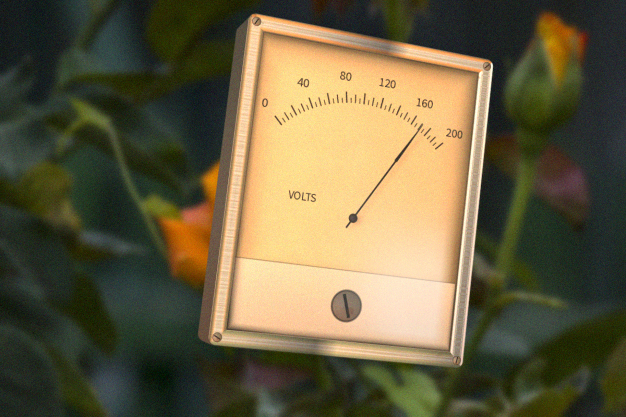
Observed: 170 V
